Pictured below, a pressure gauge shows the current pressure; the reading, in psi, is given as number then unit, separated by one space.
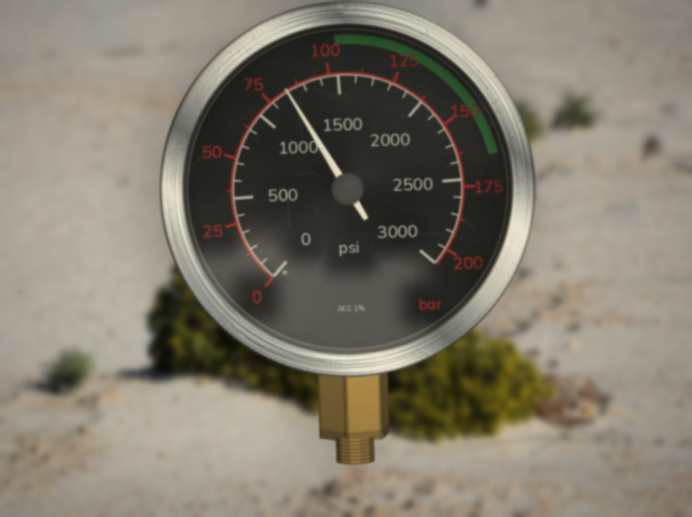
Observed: 1200 psi
